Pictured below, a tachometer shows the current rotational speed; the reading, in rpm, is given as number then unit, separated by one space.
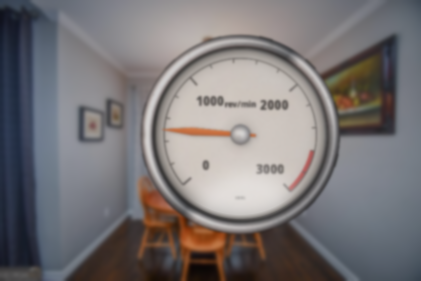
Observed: 500 rpm
